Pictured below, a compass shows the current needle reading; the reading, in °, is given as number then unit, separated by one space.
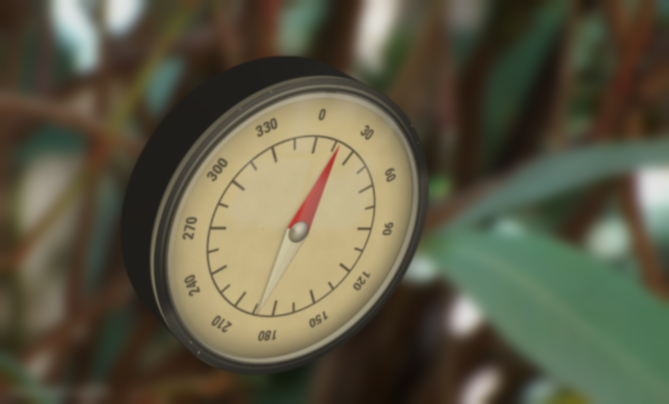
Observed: 15 °
